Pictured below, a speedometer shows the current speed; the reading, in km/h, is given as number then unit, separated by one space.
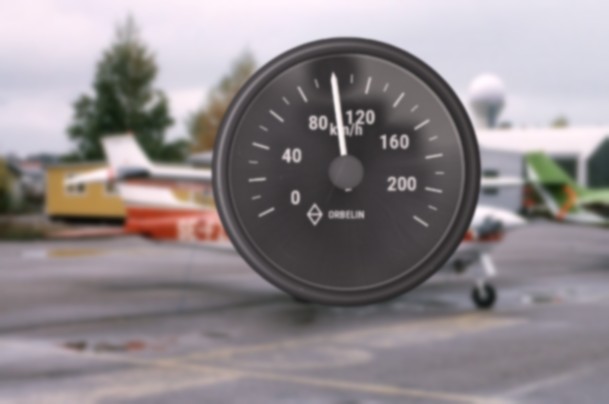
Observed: 100 km/h
